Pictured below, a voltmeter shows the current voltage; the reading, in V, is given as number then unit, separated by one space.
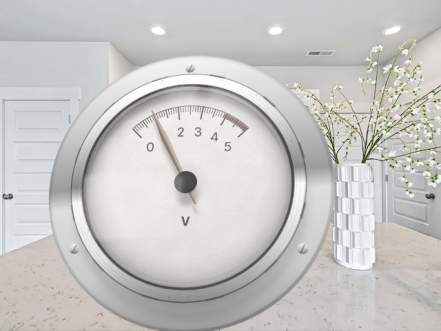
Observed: 1 V
